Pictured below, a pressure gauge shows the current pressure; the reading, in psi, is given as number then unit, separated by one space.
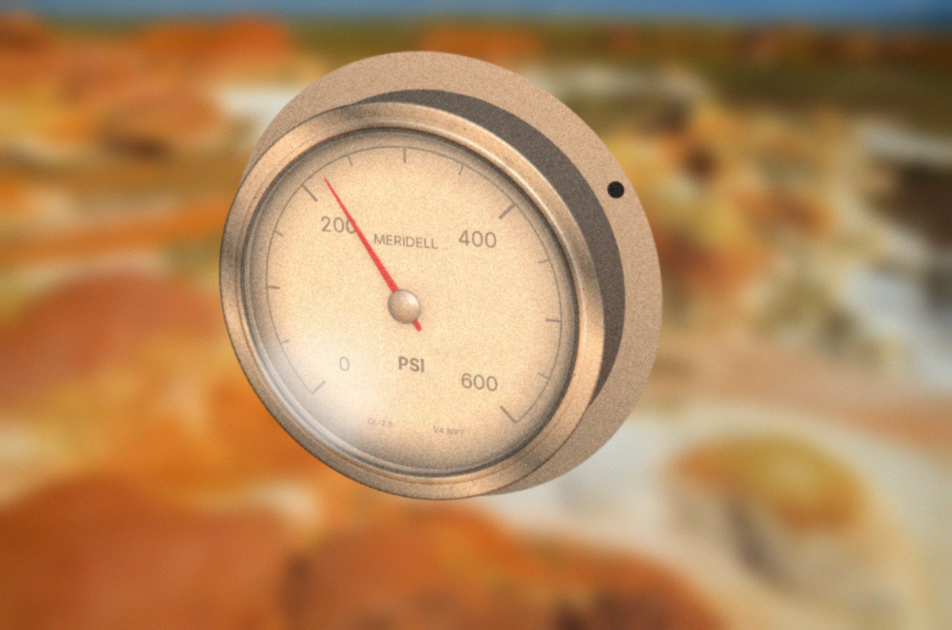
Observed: 225 psi
